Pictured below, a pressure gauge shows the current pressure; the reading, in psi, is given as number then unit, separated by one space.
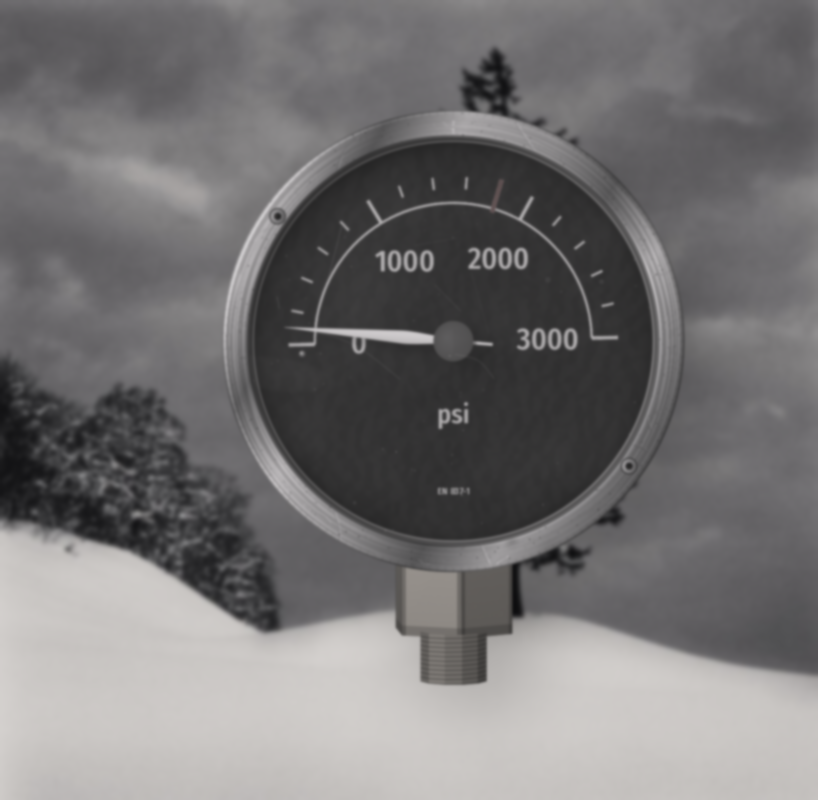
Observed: 100 psi
